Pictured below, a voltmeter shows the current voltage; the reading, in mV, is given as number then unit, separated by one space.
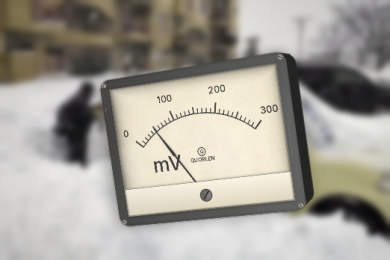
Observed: 50 mV
